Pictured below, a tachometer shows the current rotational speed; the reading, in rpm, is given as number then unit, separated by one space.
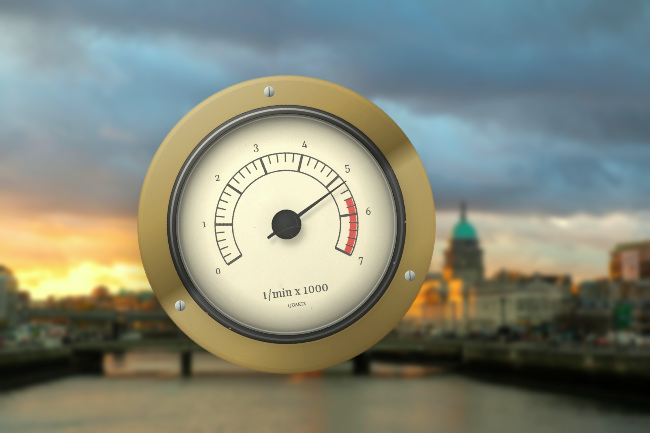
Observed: 5200 rpm
